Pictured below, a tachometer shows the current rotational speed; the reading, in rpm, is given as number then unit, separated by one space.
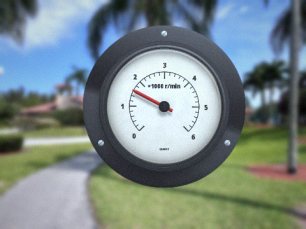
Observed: 1600 rpm
